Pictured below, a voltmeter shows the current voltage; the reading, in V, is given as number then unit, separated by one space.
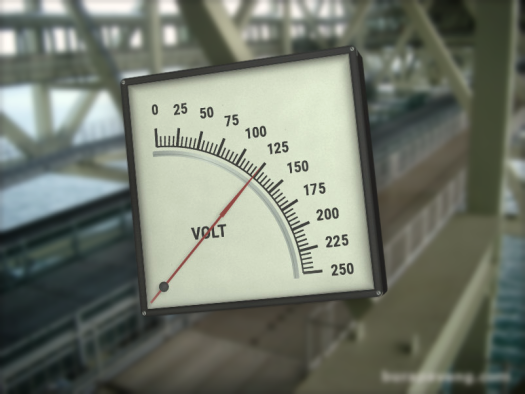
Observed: 125 V
